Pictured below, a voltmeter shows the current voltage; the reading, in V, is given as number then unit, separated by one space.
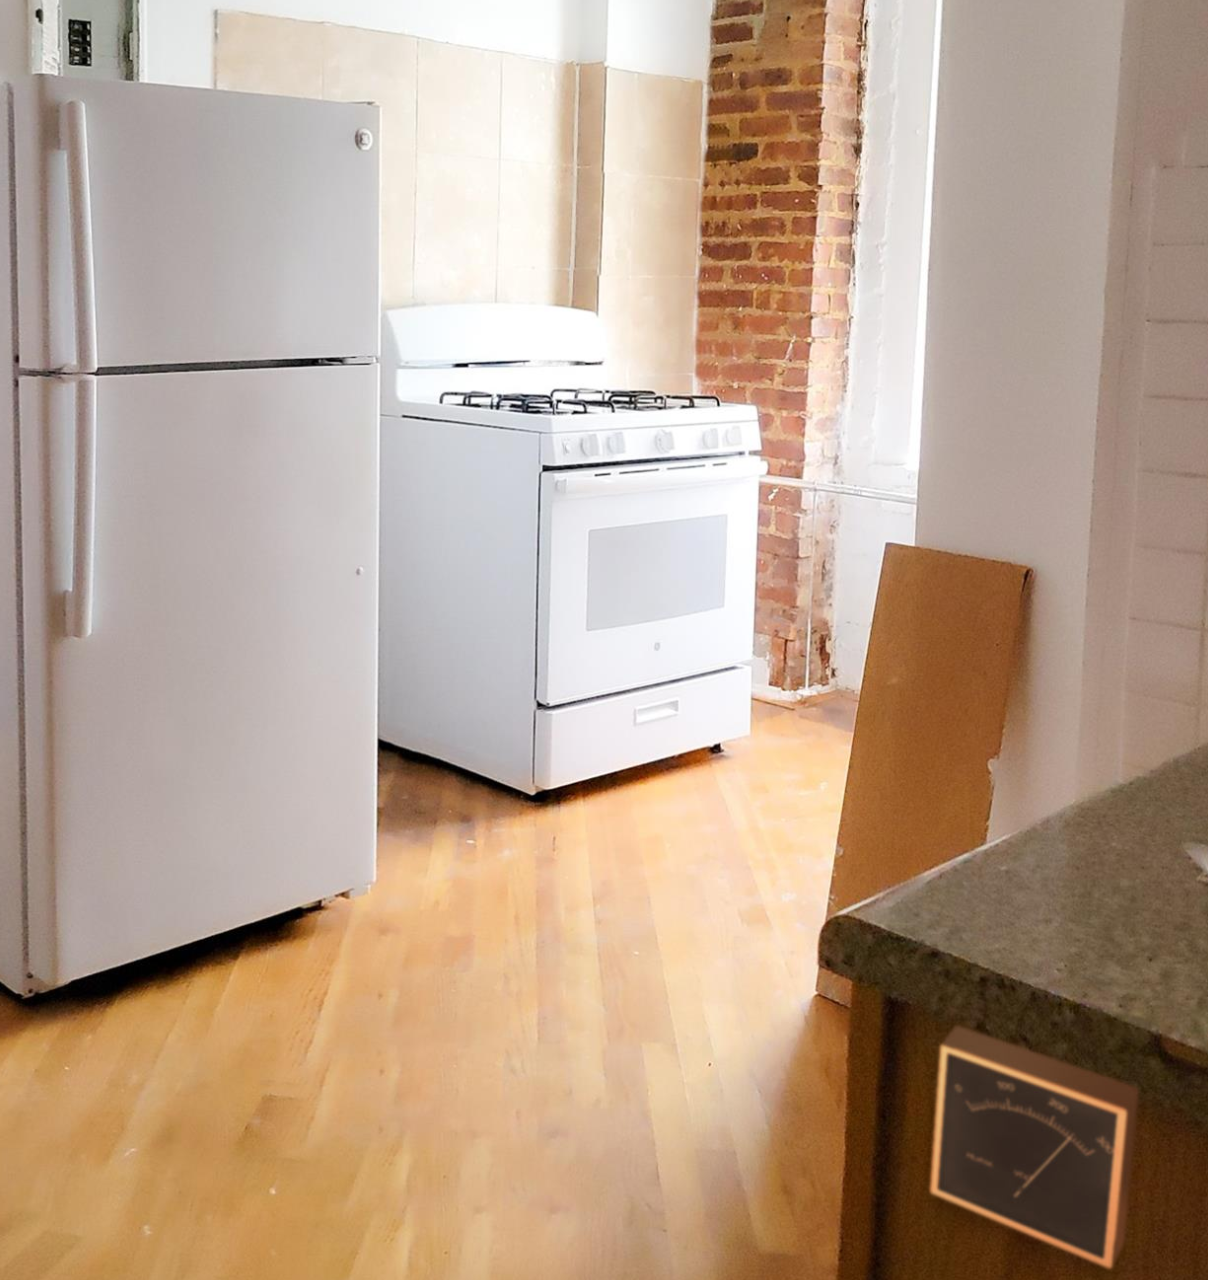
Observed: 250 V
